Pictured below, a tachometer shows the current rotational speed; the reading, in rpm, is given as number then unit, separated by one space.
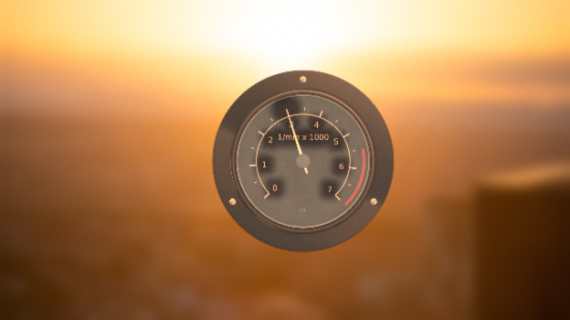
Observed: 3000 rpm
